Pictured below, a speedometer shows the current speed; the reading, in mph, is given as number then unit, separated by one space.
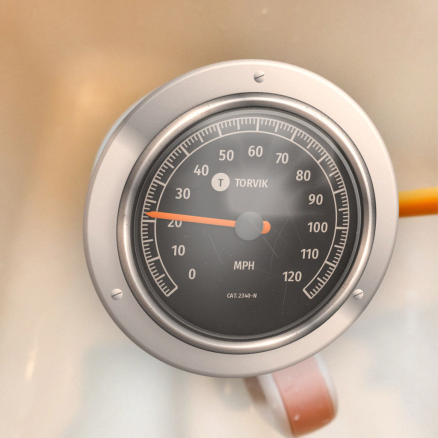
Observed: 22 mph
